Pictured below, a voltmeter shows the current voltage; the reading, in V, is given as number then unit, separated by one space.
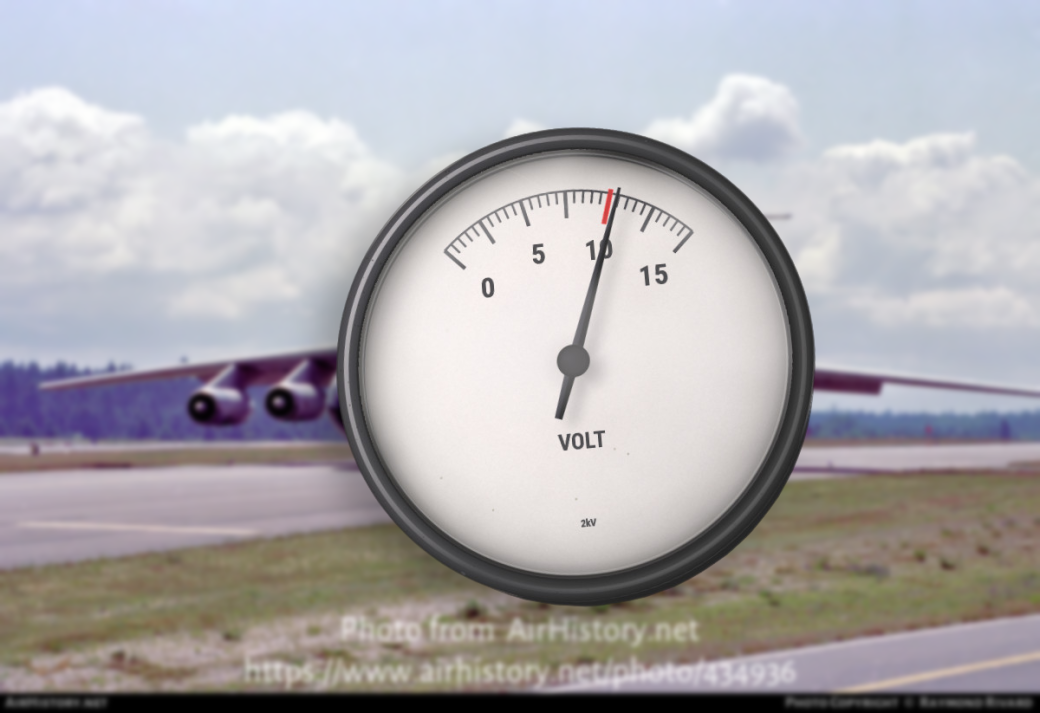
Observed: 10.5 V
